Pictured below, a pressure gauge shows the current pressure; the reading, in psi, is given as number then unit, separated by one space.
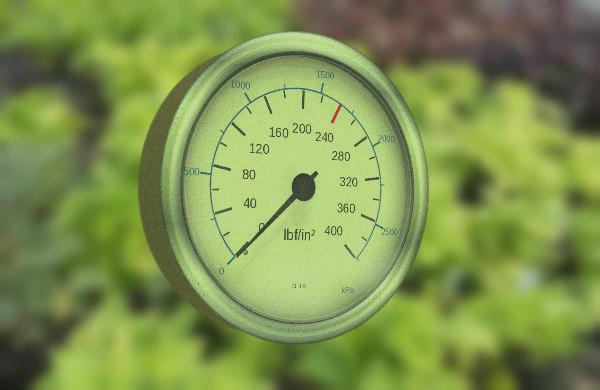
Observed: 0 psi
